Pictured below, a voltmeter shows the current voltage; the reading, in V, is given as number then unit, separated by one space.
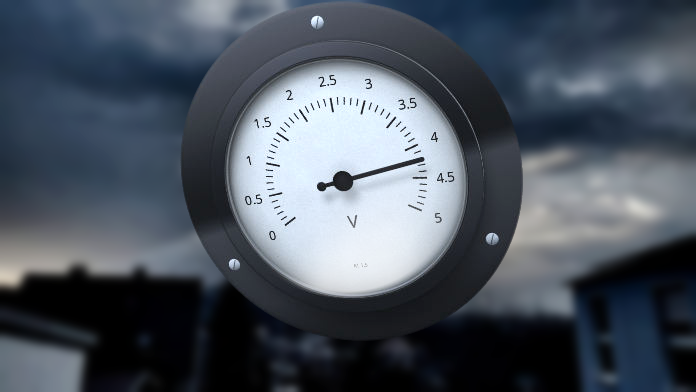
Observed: 4.2 V
